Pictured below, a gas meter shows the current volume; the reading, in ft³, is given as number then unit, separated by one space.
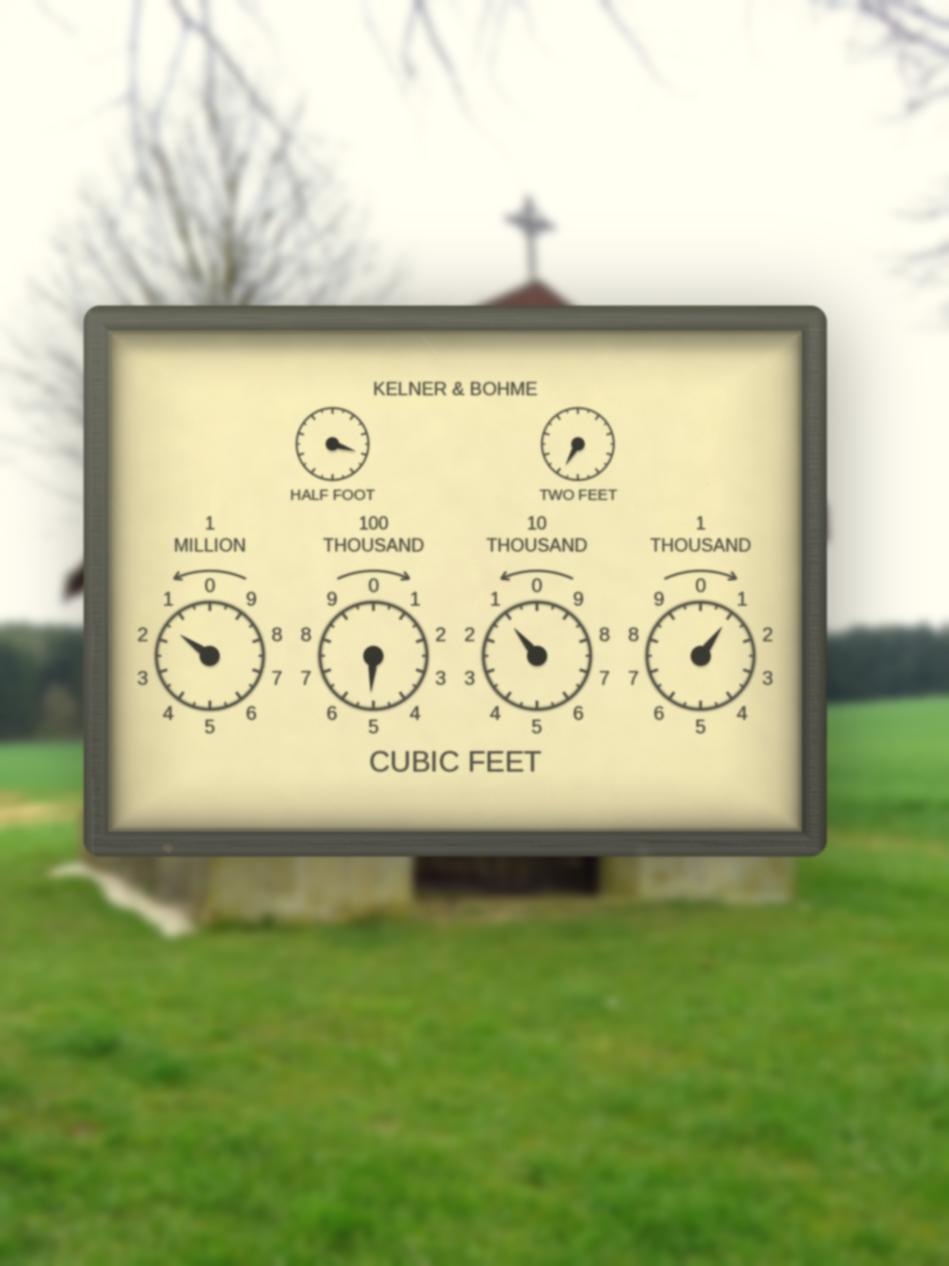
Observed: 151100 ft³
